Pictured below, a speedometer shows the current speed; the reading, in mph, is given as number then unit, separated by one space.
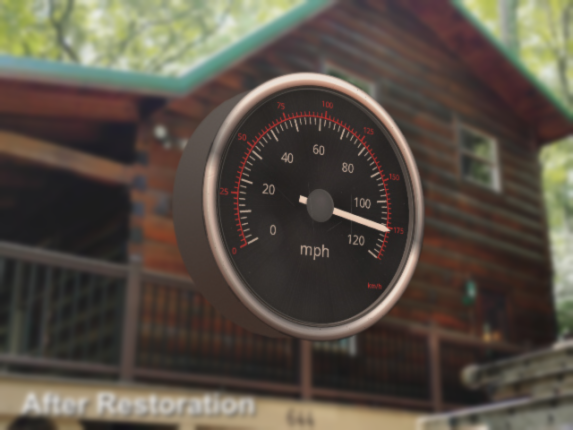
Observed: 110 mph
